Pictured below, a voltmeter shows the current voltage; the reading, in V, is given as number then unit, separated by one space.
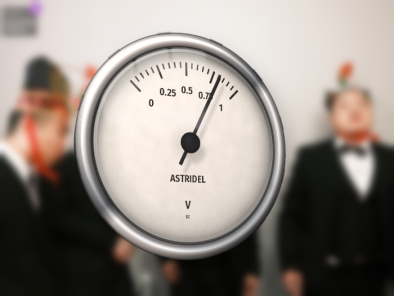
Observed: 0.8 V
